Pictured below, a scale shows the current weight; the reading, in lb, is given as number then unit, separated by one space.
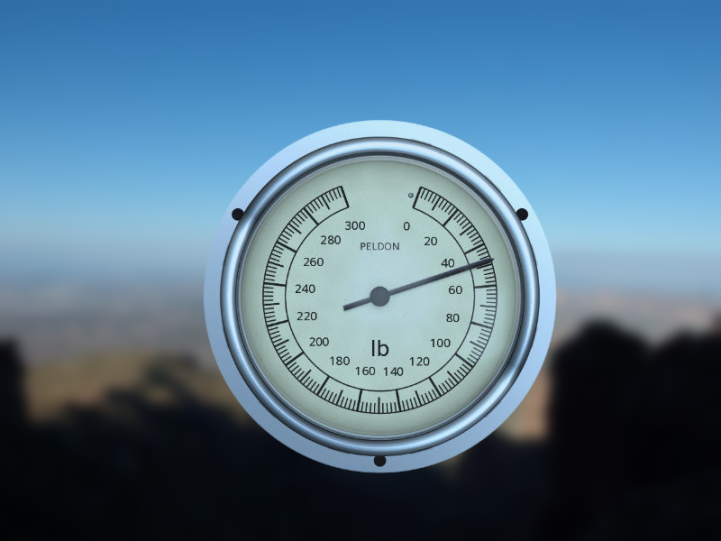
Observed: 48 lb
